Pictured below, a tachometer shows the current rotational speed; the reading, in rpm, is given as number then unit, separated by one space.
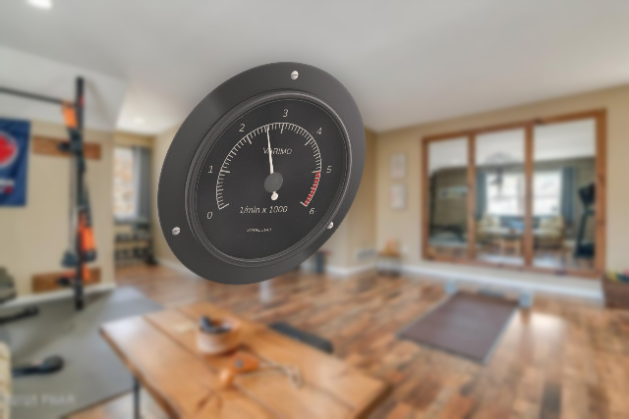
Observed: 2500 rpm
